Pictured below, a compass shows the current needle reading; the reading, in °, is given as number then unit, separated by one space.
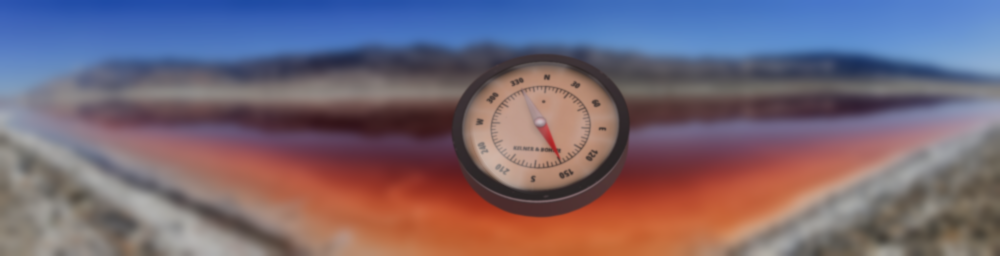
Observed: 150 °
